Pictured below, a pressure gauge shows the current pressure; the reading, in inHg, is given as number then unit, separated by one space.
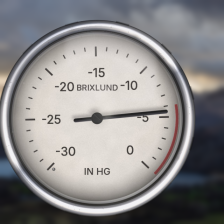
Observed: -5.5 inHg
